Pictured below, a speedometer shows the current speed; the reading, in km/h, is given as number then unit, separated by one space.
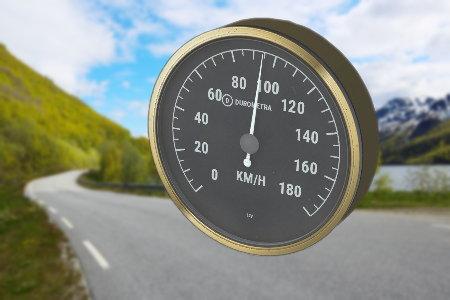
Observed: 95 km/h
